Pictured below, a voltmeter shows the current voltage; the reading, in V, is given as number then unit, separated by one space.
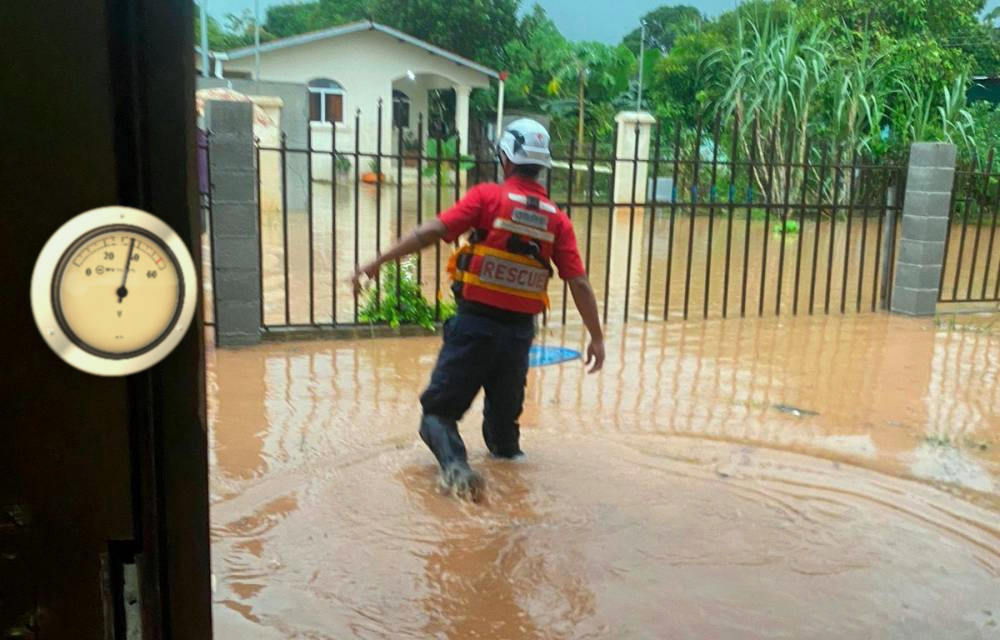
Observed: 35 V
